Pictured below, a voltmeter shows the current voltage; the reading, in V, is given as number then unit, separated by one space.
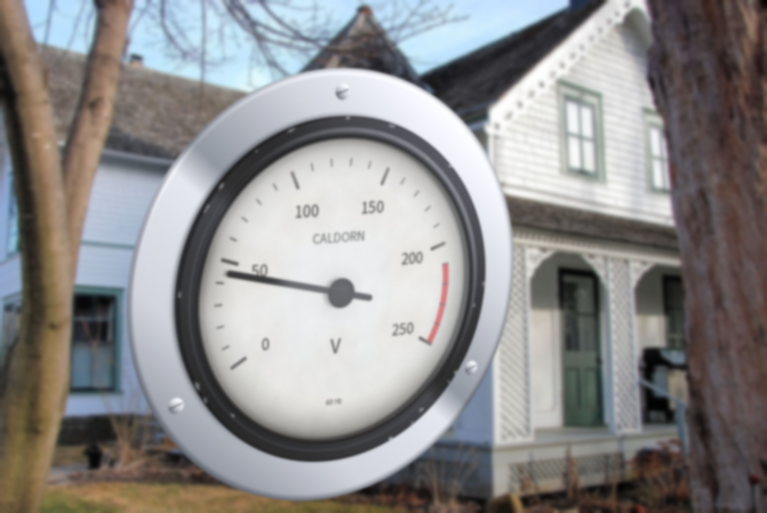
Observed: 45 V
